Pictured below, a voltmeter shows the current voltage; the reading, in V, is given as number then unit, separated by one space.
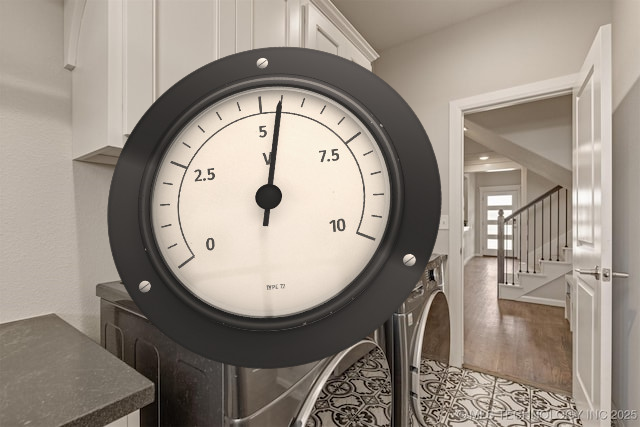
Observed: 5.5 V
